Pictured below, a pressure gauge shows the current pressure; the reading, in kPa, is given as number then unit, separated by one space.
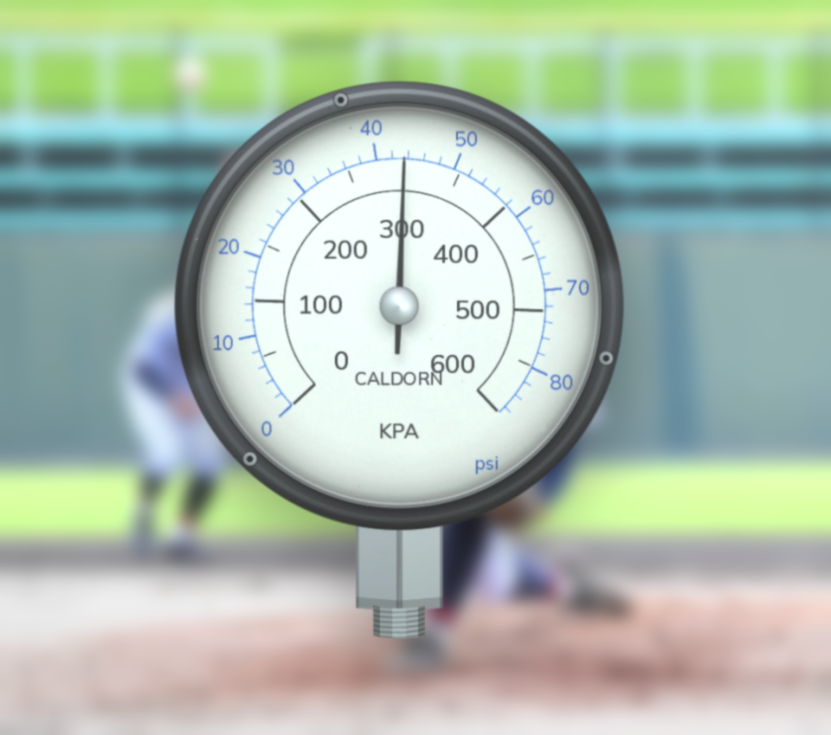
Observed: 300 kPa
